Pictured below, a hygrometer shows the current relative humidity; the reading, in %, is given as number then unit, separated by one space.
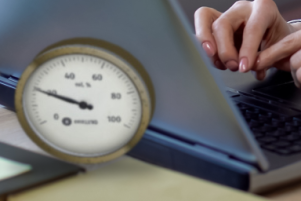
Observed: 20 %
